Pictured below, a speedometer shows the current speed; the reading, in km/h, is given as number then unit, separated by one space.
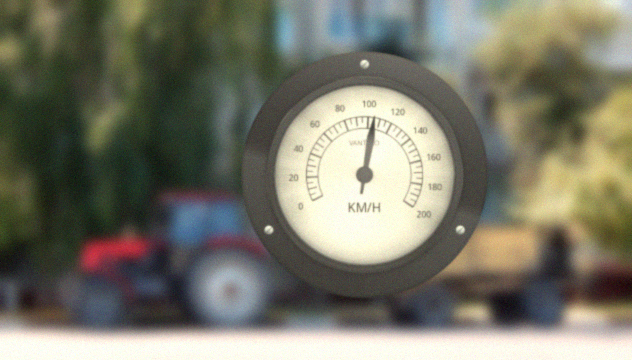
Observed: 105 km/h
